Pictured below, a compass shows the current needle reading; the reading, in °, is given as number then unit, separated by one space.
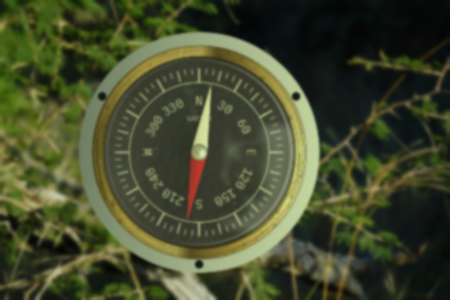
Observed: 190 °
